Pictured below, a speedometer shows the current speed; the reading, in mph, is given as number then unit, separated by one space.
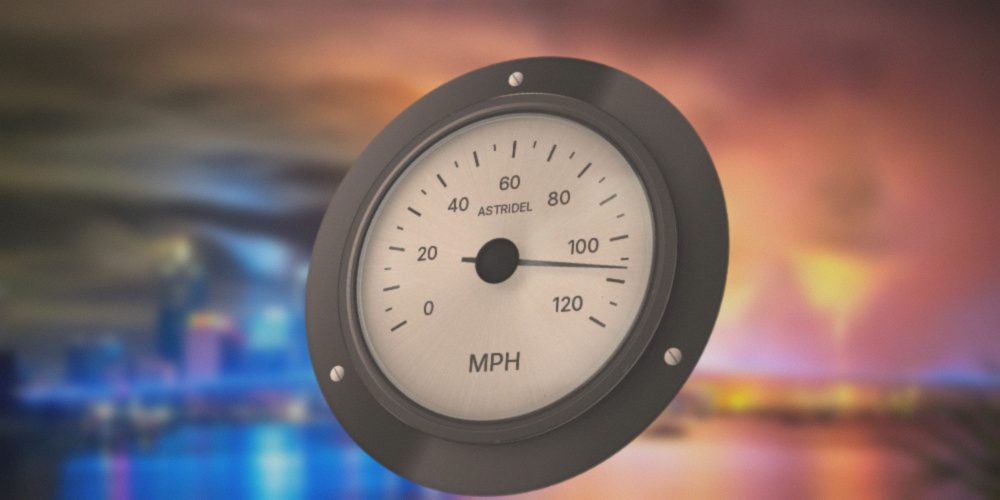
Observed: 107.5 mph
